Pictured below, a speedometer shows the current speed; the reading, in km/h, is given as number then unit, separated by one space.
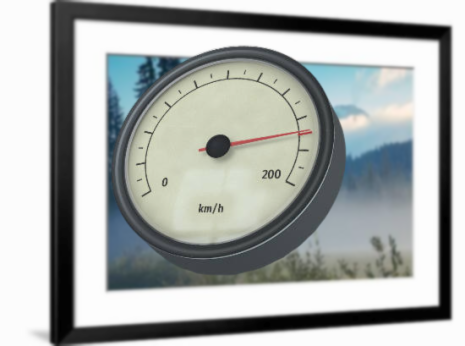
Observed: 170 km/h
